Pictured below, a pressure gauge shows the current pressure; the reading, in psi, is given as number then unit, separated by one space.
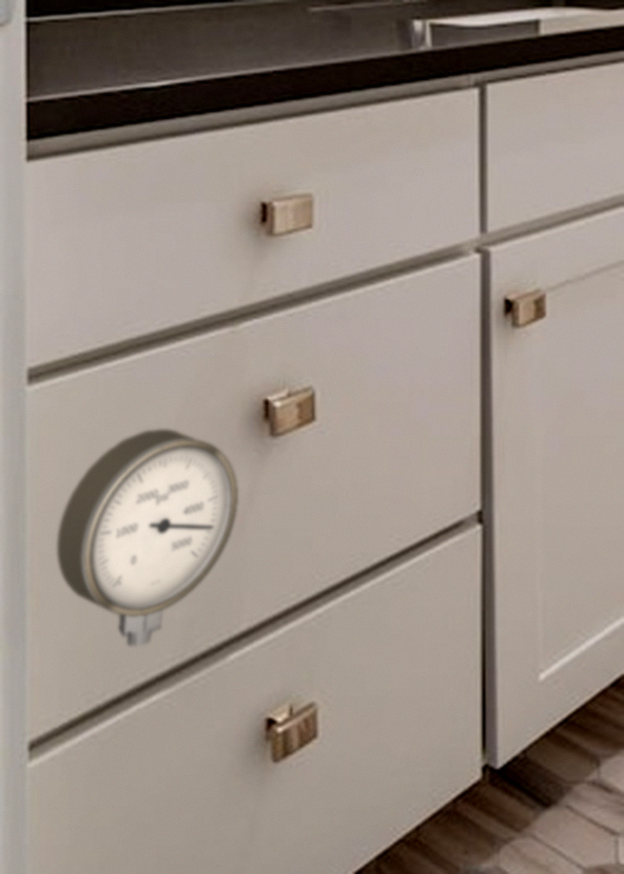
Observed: 4500 psi
